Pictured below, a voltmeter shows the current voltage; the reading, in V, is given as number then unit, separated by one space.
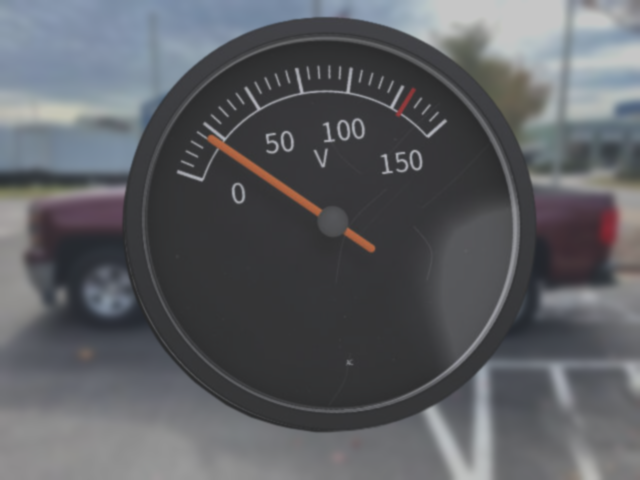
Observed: 20 V
